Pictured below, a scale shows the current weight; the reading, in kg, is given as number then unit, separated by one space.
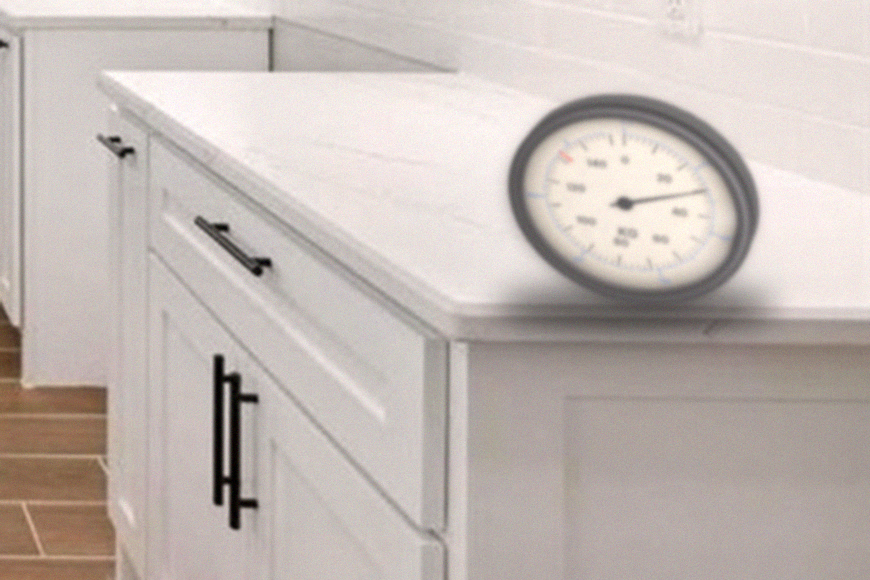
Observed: 30 kg
